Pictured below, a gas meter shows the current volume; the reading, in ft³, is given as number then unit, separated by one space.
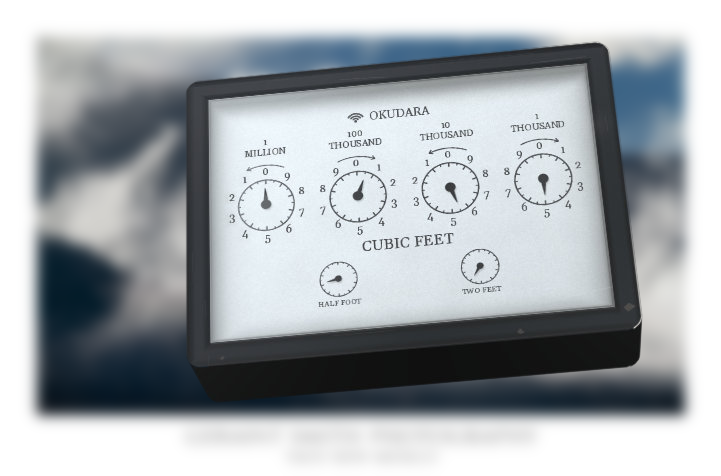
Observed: 5500 ft³
